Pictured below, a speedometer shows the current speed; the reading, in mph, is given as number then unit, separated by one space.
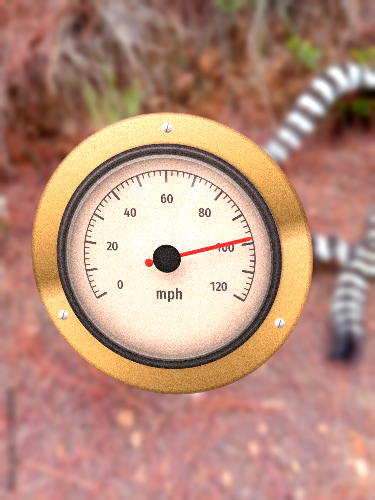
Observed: 98 mph
